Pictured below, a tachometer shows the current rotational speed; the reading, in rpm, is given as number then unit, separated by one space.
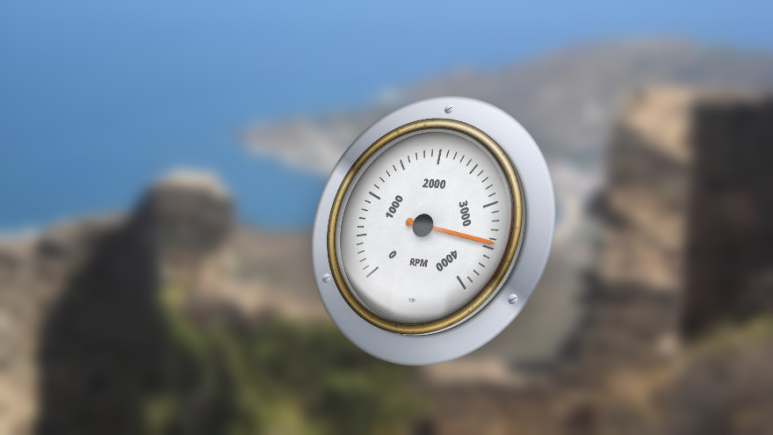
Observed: 3450 rpm
